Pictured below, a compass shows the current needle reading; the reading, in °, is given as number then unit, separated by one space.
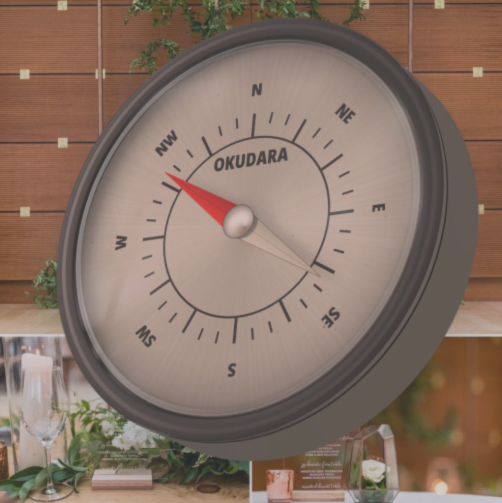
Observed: 305 °
